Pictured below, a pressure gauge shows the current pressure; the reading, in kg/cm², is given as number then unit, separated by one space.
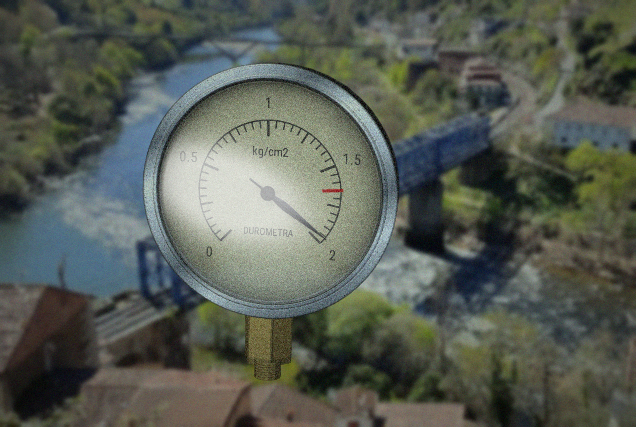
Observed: 1.95 kg/cm²
